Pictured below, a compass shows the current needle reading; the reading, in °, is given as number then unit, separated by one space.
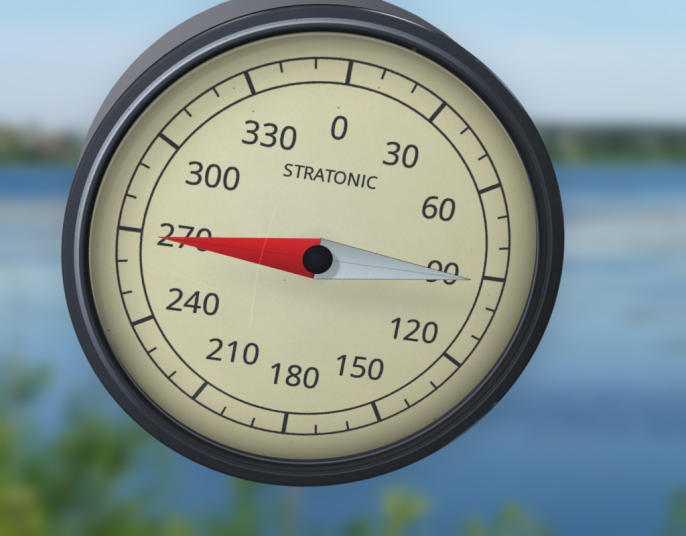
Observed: 270 °
